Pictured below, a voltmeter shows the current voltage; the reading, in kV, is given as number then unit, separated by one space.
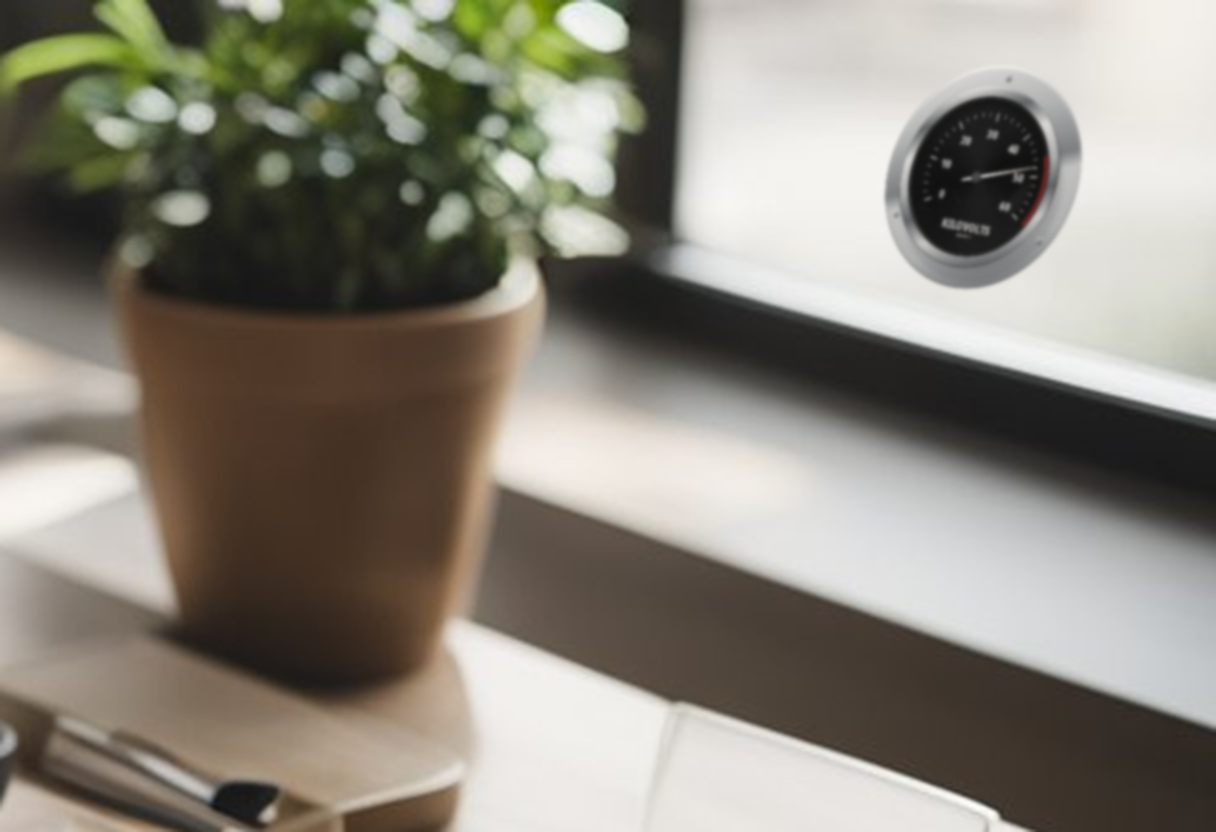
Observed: 48 kV
